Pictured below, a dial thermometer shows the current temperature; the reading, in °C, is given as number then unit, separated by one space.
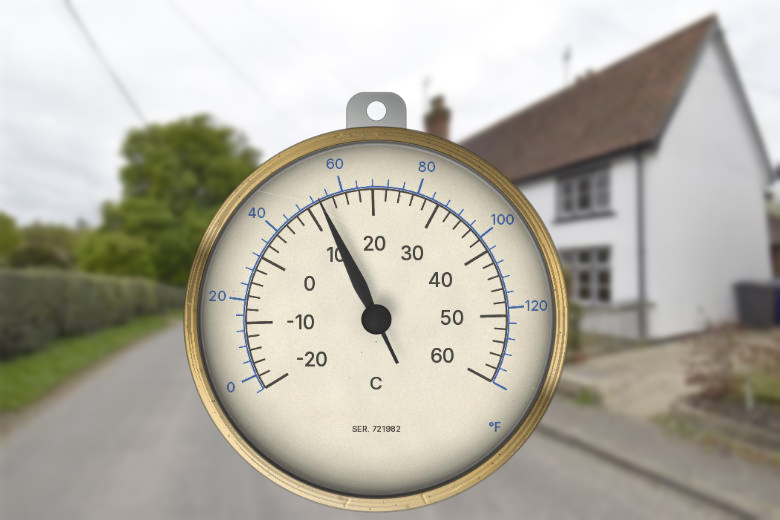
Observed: 12 °C
